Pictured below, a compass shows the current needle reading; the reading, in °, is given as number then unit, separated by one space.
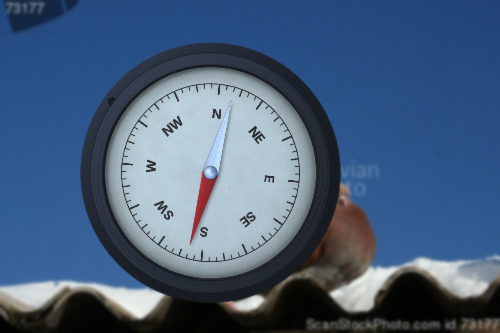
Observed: 190 °
